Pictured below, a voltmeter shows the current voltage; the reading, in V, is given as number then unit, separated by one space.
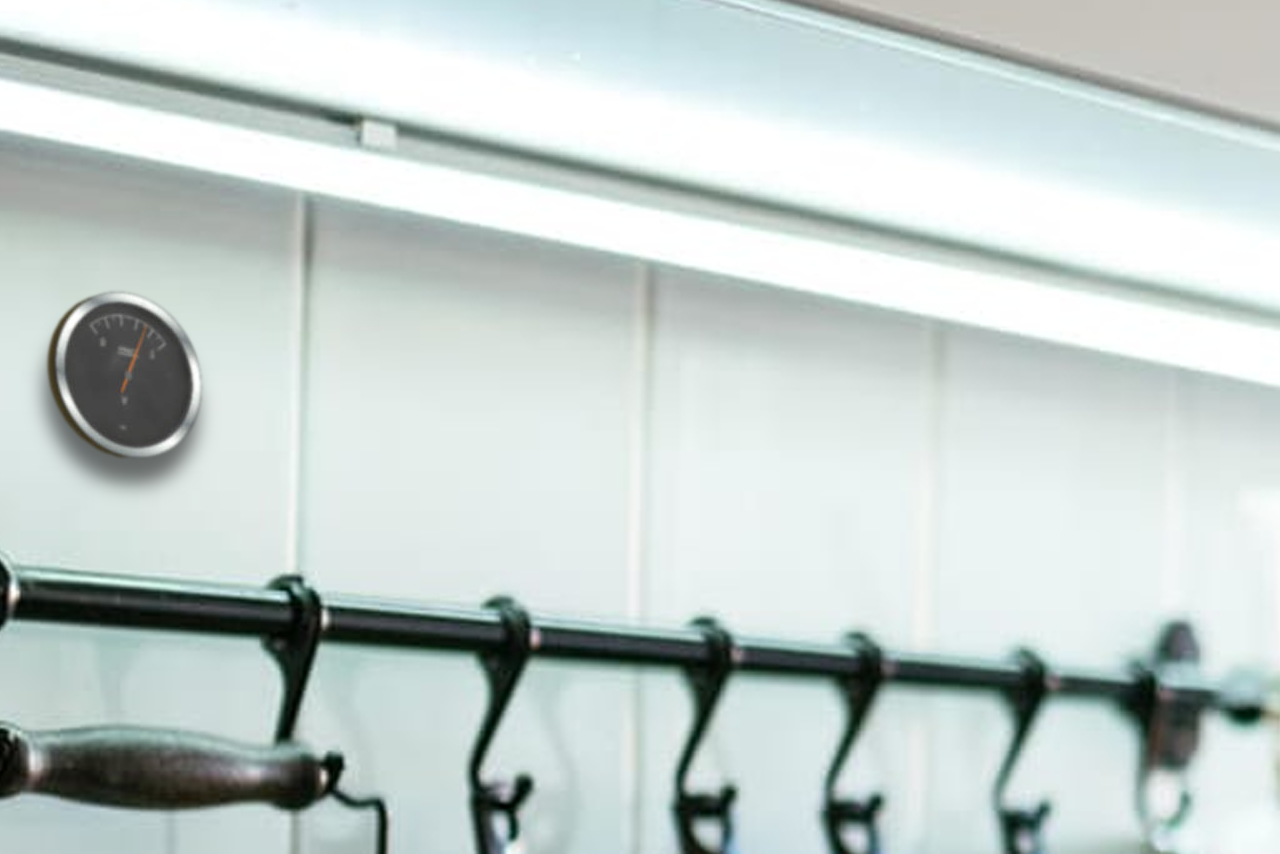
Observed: 3.5 V
